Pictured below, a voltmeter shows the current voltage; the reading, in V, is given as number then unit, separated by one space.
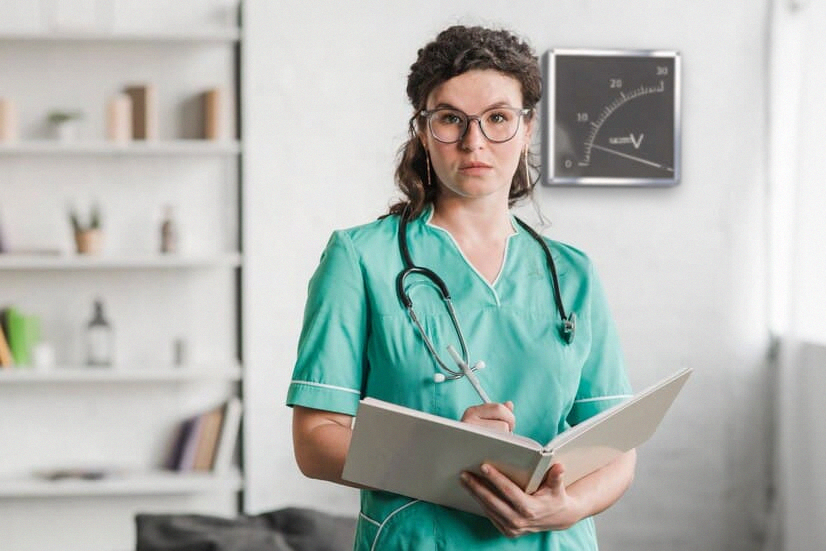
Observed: 5 V
